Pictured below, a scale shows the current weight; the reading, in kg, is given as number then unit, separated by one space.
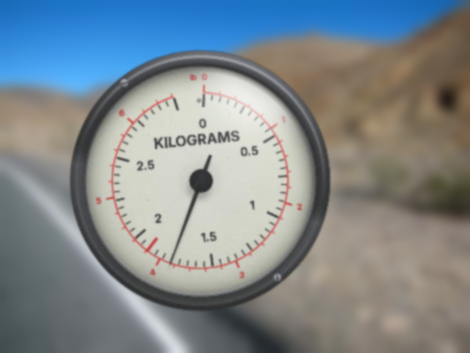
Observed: 1.75 kg
